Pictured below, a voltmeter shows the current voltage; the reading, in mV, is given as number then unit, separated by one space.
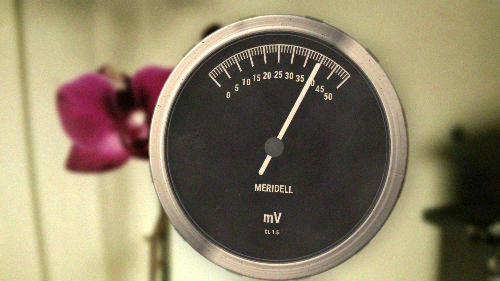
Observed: 40 mV
